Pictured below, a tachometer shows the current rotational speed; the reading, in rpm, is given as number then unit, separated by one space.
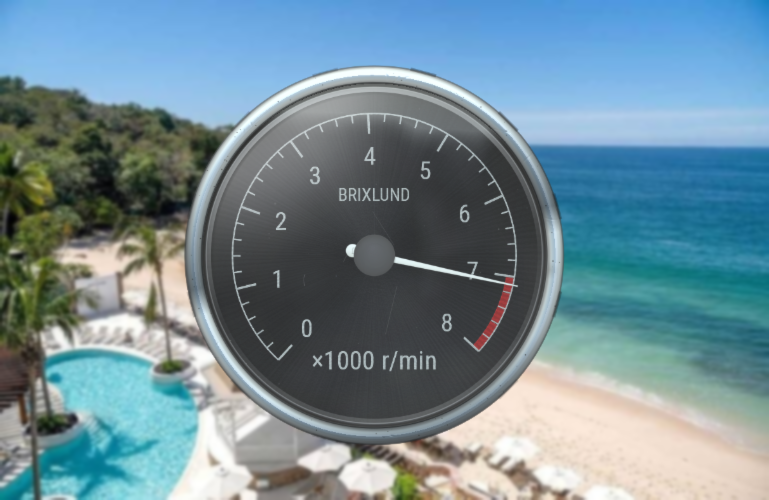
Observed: 7100 rpm
